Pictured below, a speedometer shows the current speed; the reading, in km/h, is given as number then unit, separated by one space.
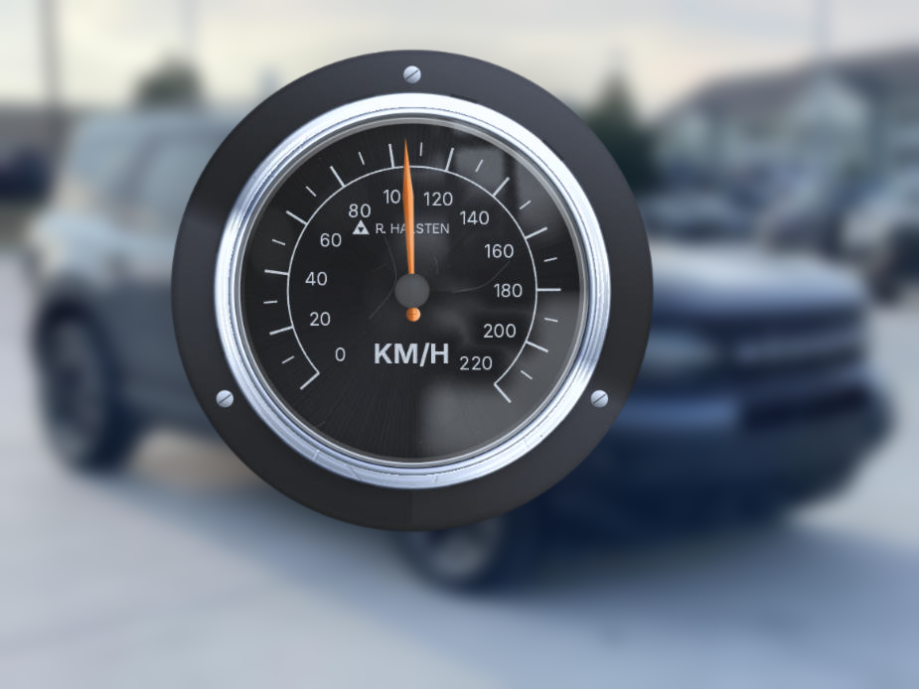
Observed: 105 km/h
